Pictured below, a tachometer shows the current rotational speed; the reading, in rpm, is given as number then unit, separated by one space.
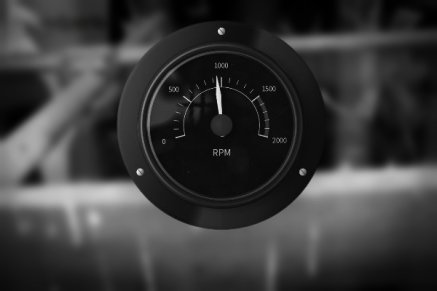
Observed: 950 rpm
